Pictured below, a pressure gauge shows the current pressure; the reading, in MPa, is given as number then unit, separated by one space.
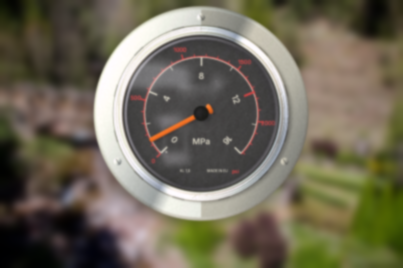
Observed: 1 MPa
